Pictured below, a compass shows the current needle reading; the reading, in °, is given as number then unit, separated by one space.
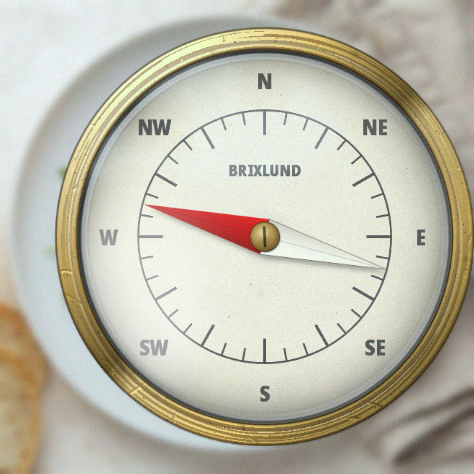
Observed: 285 °
